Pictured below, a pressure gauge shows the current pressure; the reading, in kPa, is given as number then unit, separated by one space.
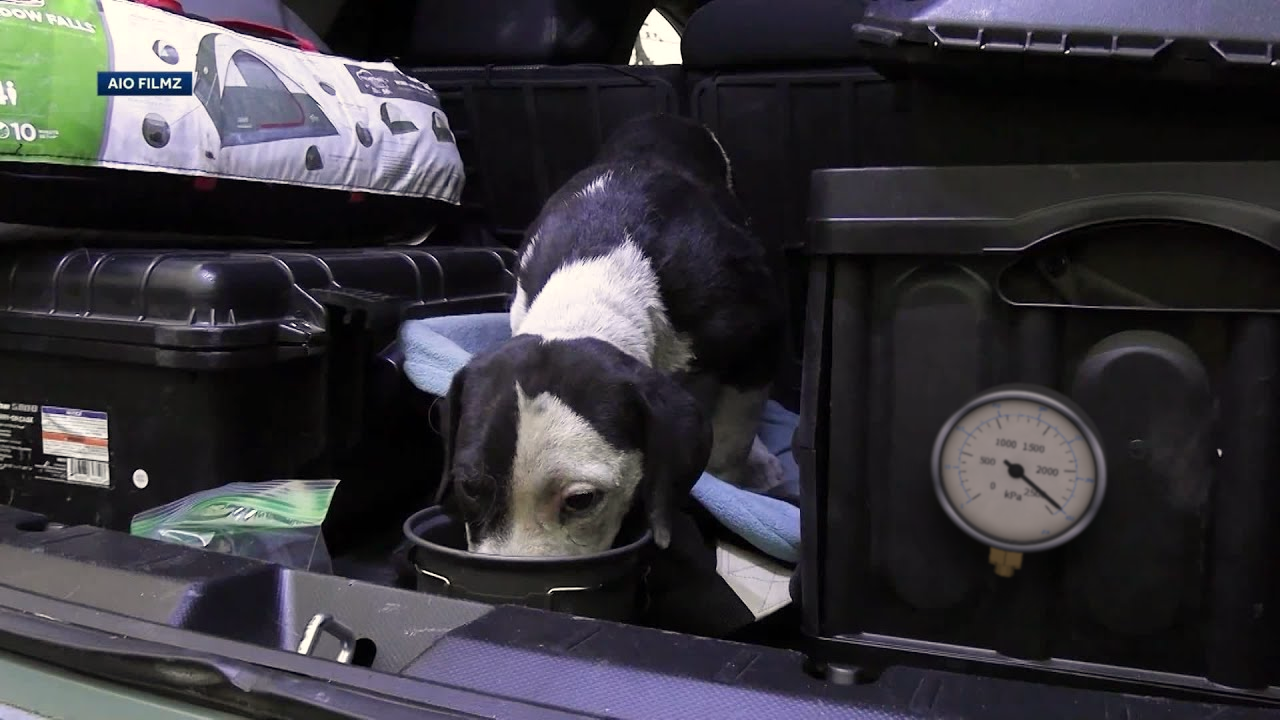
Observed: 2400 kPa
